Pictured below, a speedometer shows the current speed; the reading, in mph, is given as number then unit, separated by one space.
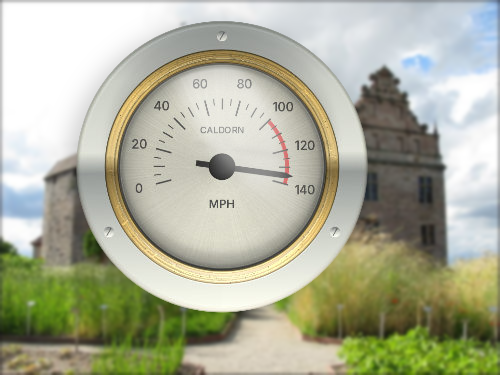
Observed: 135 mph
